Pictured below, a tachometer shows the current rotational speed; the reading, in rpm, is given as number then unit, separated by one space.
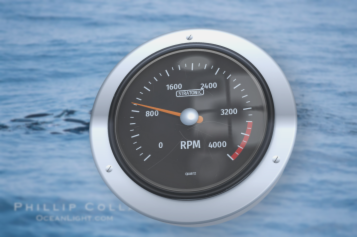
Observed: 900 rpm
